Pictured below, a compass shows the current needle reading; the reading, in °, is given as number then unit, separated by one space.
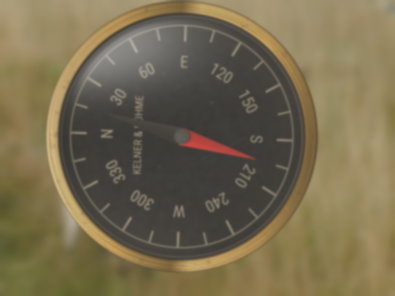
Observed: 195 °
